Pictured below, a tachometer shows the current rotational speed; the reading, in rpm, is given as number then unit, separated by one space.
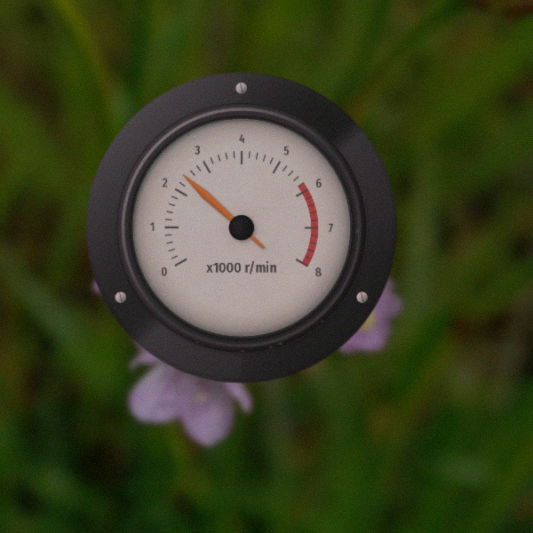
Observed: 2400 rpm
